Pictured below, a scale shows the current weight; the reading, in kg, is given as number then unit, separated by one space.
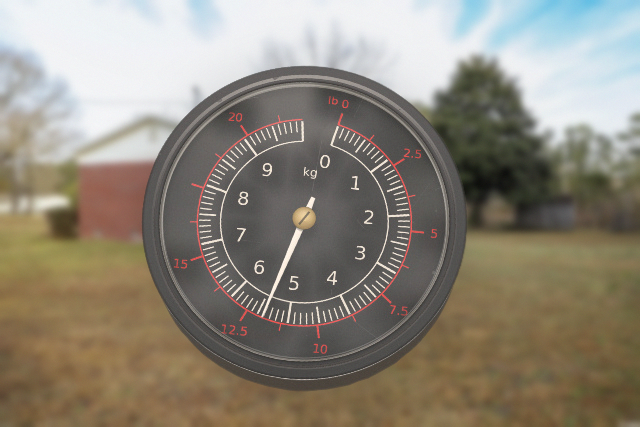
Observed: 5.4 kg
